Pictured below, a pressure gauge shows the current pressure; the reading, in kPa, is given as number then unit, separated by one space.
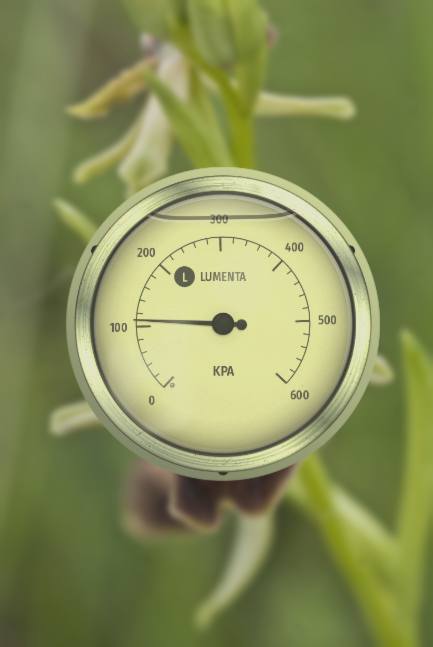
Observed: 110 kPa
